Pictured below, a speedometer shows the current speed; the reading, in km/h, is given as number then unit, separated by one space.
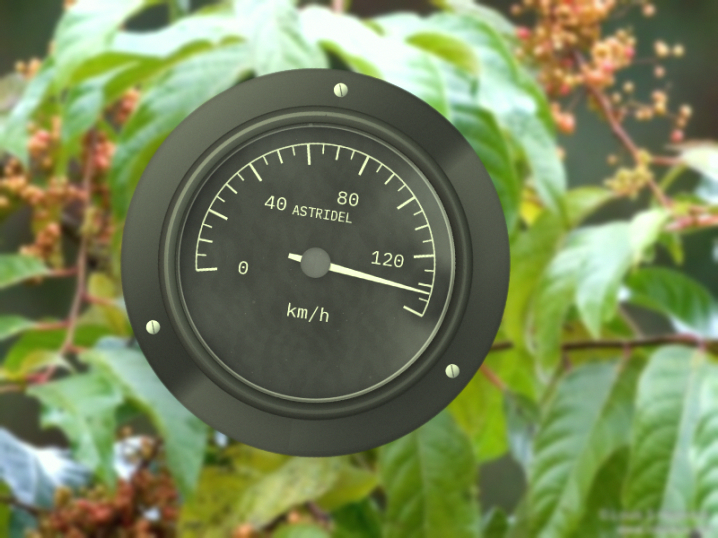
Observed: 132.5 km/h
